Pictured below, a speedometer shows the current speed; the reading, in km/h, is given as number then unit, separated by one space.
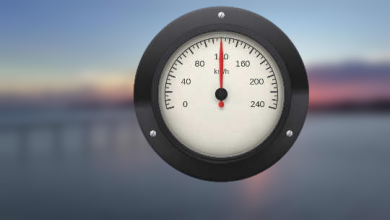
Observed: 120 km/h
